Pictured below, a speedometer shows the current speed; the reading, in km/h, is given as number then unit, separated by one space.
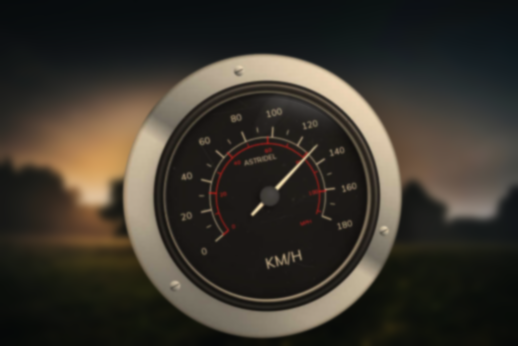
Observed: 130 km/h
